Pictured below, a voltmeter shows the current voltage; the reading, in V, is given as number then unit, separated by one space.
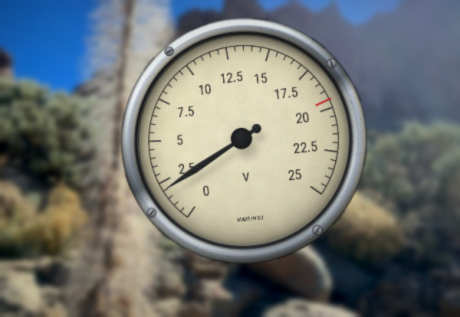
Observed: 2 V
